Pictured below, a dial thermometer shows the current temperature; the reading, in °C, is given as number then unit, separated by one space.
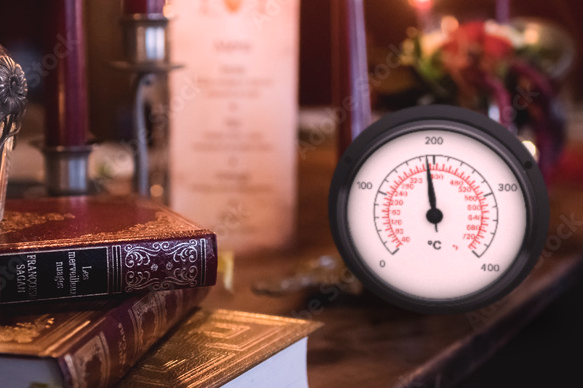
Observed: 190 °C
